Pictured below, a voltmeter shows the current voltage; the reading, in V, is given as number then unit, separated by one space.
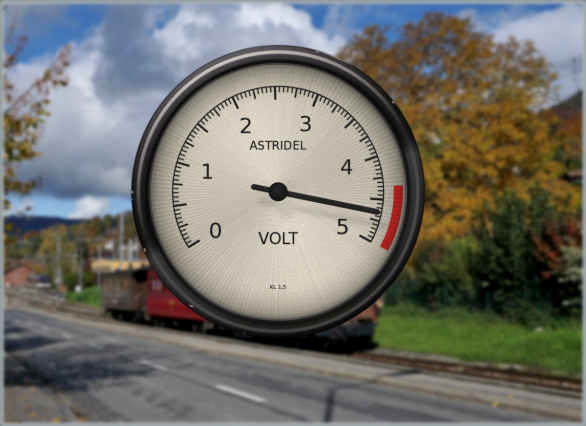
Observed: 4.65 V
